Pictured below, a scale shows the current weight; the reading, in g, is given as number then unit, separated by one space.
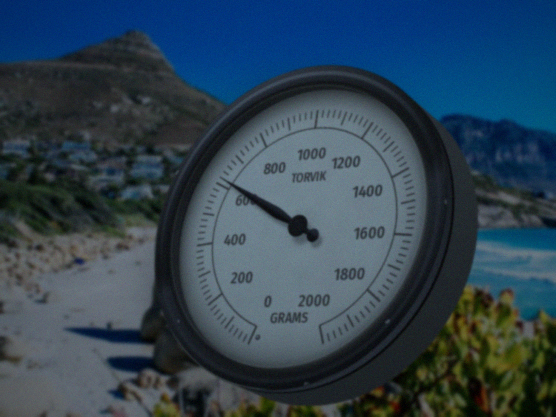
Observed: 620 g
